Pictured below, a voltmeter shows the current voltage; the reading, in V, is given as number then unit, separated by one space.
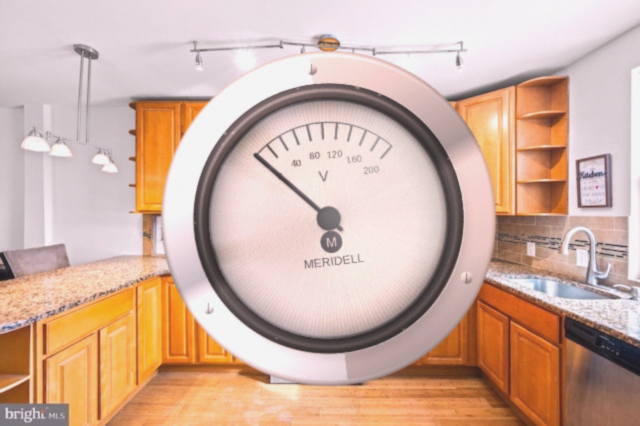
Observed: 0 V
